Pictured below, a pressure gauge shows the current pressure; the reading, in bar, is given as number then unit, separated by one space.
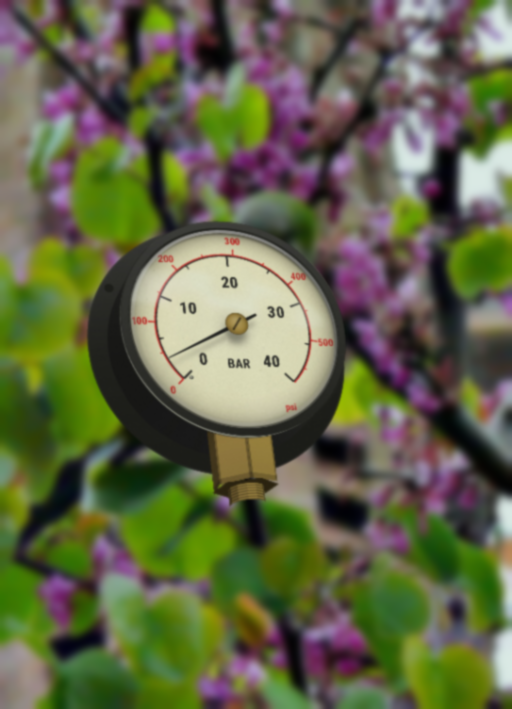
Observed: 2.5 bar
